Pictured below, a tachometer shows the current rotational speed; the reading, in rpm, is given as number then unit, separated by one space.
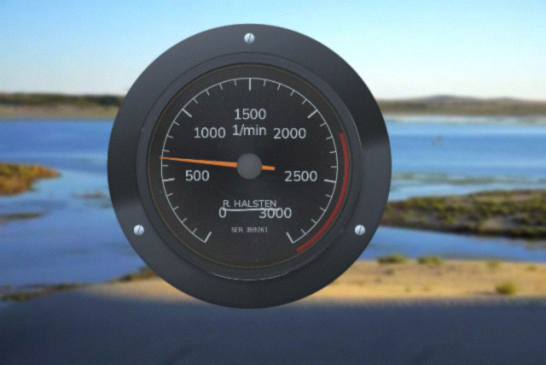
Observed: 650 rpm
